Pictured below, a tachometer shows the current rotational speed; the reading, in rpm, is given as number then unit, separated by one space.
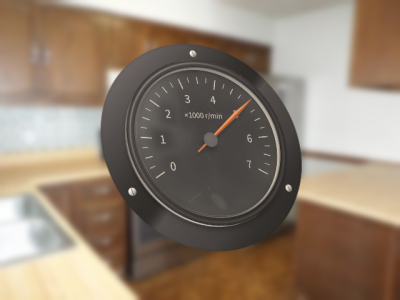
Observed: 5000 rpm
